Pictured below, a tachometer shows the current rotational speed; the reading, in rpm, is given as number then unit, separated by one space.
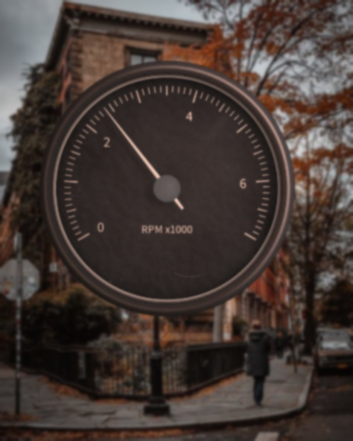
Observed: 2400 rpm
